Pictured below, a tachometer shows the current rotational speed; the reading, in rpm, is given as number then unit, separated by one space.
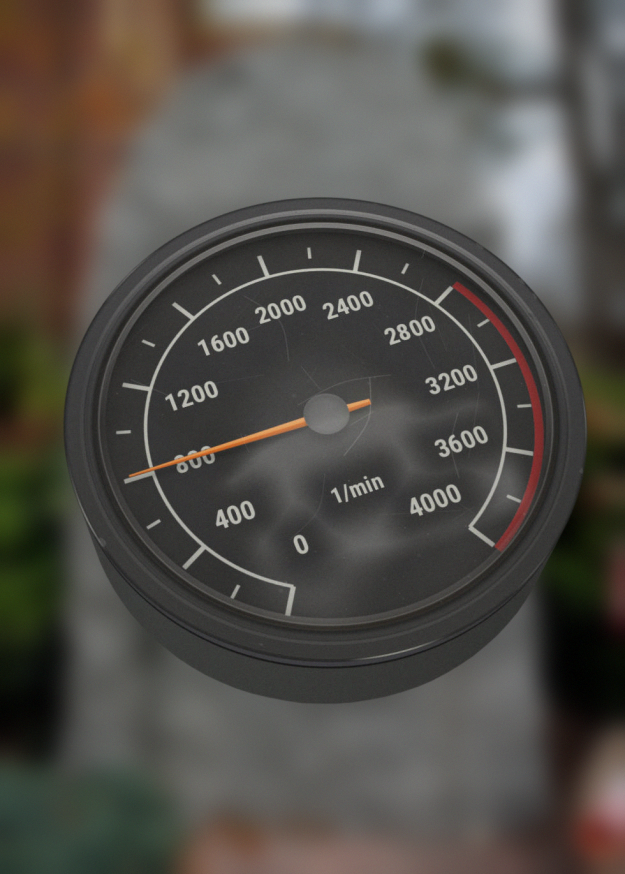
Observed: 800 rpm
